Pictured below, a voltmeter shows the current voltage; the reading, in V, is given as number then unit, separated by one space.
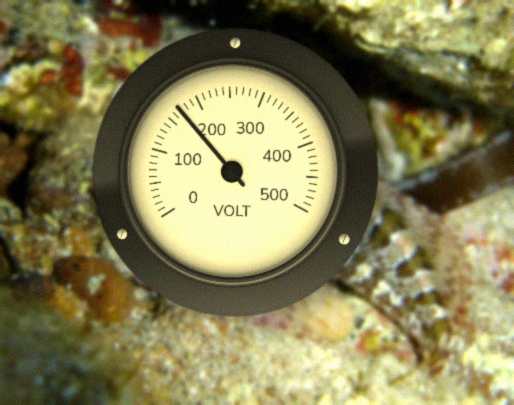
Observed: 170 V
